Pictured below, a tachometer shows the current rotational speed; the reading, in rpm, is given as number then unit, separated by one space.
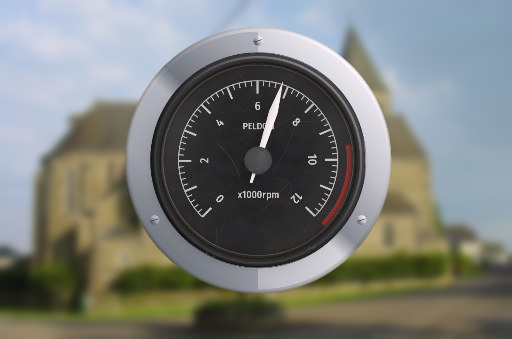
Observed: 6800 rpm
